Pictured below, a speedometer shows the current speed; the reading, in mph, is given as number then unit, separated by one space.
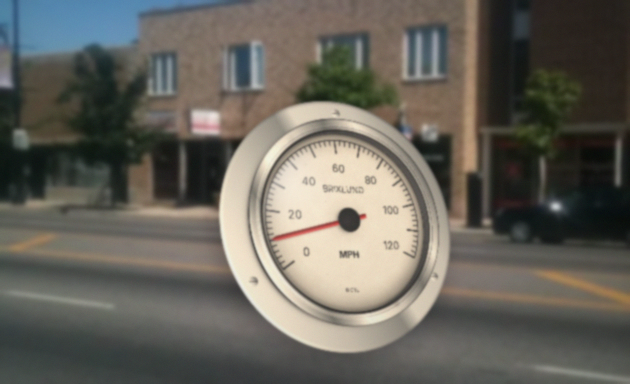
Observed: 10 mph
